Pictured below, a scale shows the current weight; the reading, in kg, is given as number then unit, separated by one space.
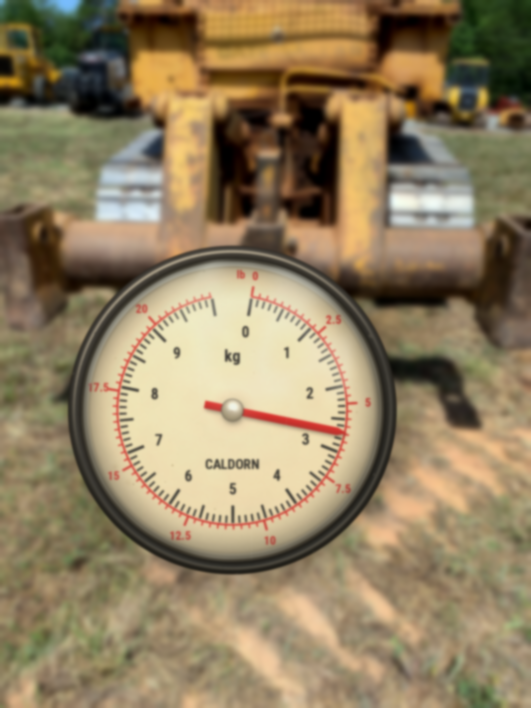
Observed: 2.7 kg
